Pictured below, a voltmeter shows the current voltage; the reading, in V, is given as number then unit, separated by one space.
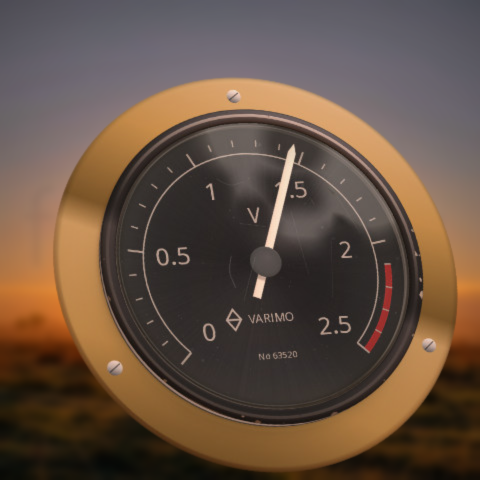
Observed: 1.45 V
